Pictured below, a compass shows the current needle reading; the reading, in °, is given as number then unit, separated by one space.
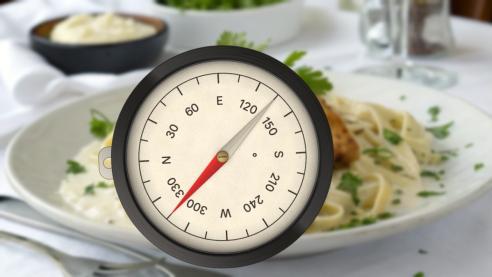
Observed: 315 °
